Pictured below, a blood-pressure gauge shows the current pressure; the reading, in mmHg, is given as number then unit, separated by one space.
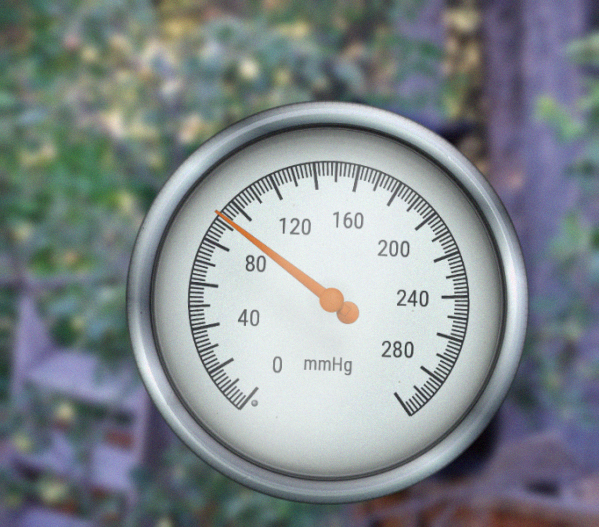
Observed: 92 mmHg
